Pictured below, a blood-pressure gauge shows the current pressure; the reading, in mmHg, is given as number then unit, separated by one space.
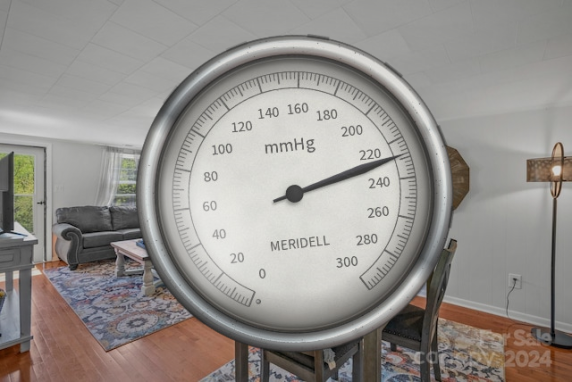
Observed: 228 mmHg
